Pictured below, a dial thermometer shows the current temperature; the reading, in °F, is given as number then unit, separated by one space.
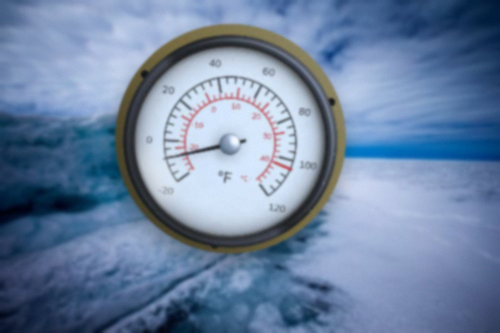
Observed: -8 °F
